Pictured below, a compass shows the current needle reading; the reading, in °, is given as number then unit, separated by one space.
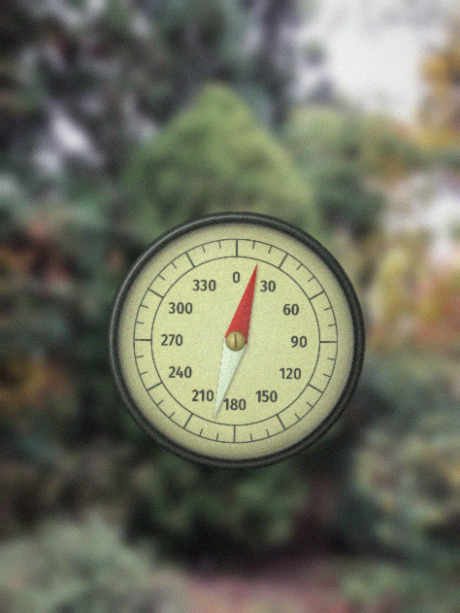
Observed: 15 °
